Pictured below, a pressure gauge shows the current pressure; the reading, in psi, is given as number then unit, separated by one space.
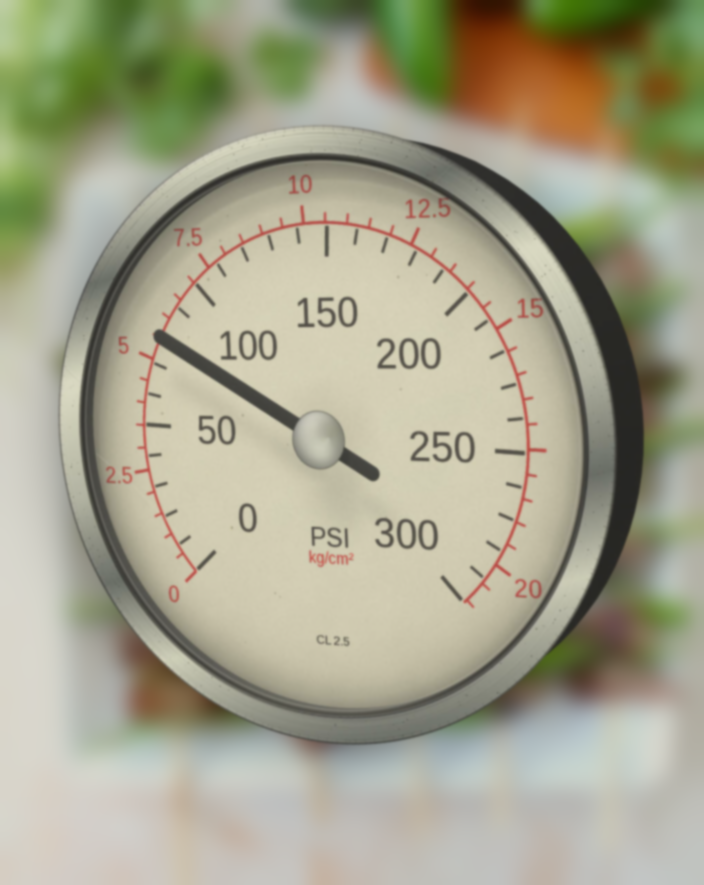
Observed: 80 psi
